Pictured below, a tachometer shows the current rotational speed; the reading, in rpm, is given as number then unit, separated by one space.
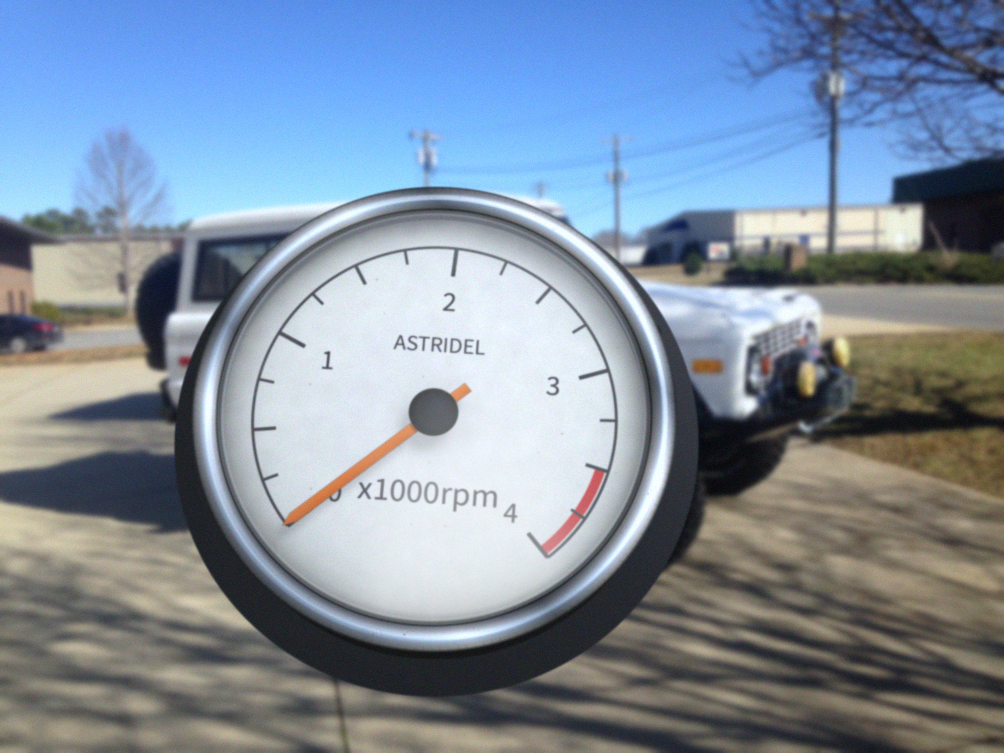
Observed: 0 rpm
